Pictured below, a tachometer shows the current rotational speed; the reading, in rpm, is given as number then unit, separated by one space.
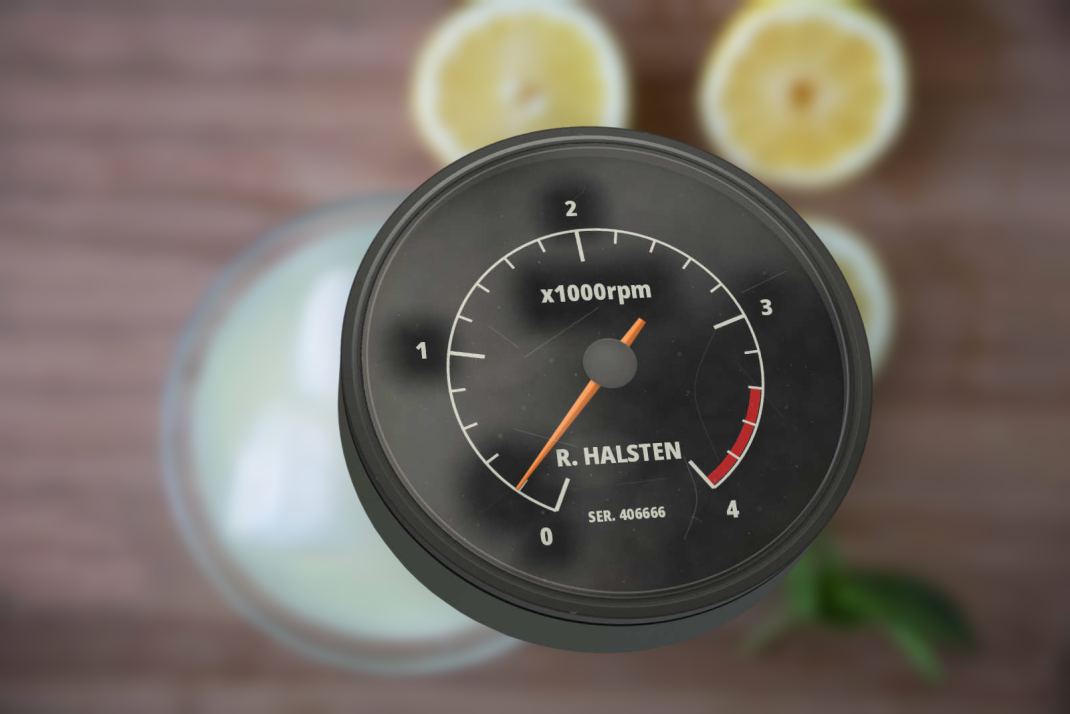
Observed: 200 rpm
